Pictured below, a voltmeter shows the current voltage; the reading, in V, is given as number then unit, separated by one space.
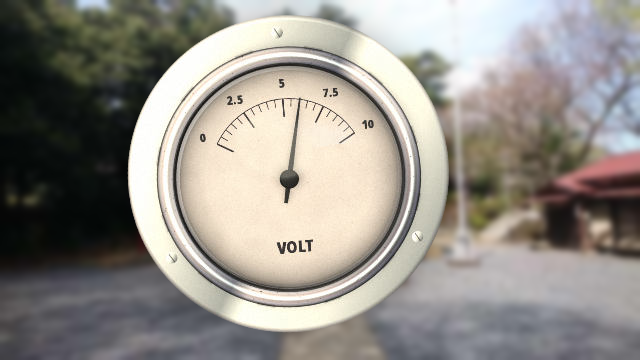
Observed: 6 V
